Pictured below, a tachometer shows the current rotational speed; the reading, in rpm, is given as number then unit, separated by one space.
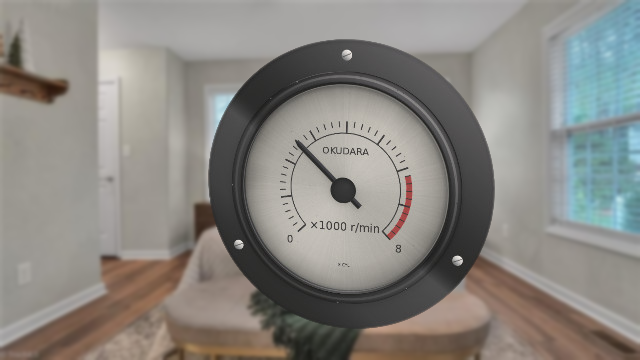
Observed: 2600 rpm
